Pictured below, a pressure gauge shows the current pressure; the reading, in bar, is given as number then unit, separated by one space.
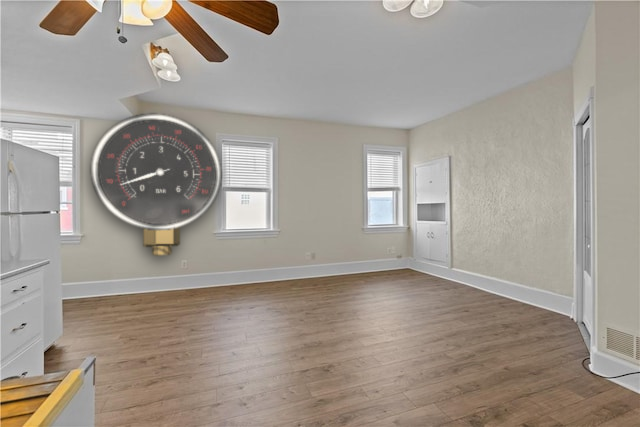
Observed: 0.5 bar
